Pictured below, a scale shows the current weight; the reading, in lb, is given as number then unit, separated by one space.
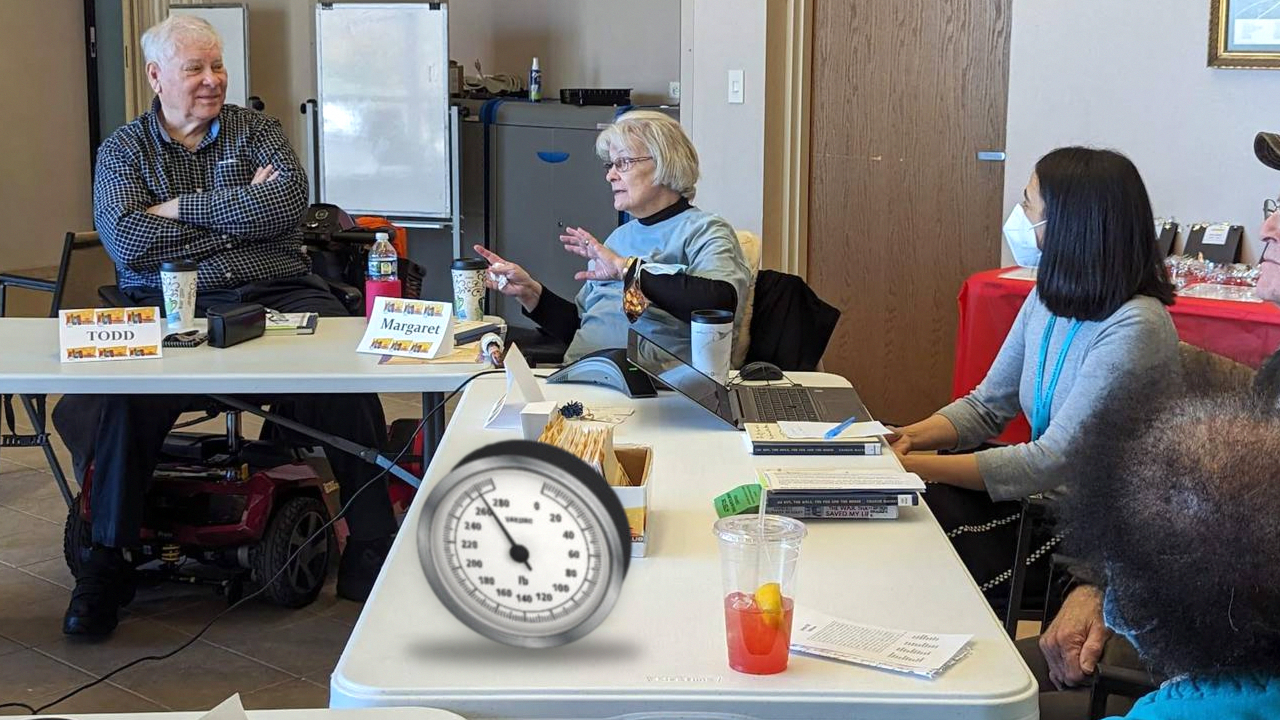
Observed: 270 lb
